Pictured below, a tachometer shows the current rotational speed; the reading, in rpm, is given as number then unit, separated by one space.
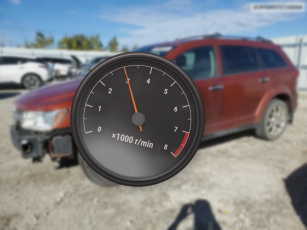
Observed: 3000 rpm
